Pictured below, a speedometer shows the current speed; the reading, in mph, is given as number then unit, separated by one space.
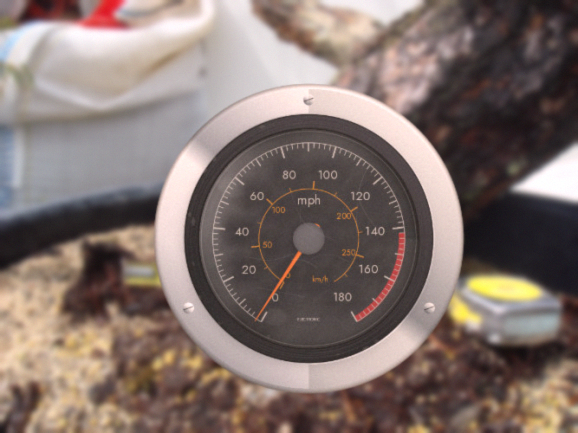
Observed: 2 mph
